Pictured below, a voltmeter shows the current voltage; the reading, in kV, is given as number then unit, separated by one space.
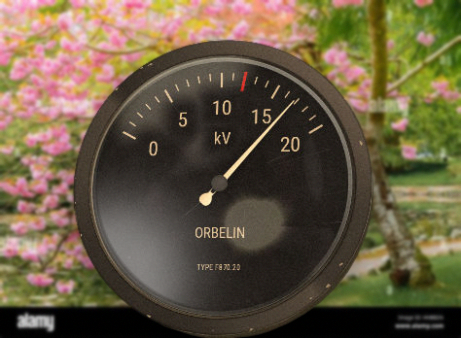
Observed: 17 kV
